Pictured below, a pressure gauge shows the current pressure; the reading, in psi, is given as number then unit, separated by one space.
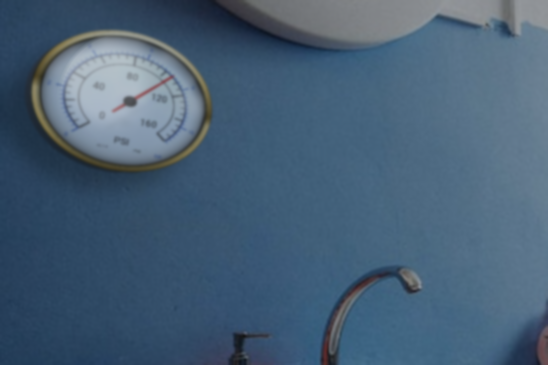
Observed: 105 psi
